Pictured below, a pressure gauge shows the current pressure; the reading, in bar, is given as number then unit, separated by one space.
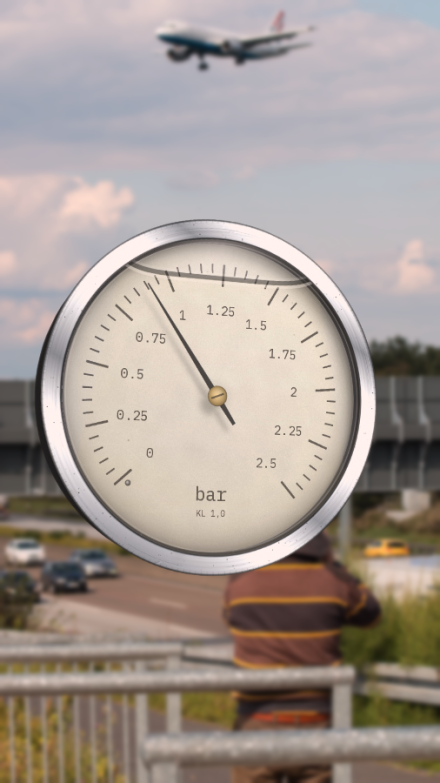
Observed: 0.9 bar
